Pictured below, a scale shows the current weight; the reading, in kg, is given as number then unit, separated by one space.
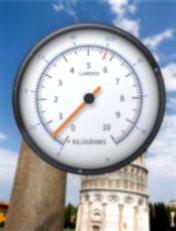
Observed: 0.5 kg
